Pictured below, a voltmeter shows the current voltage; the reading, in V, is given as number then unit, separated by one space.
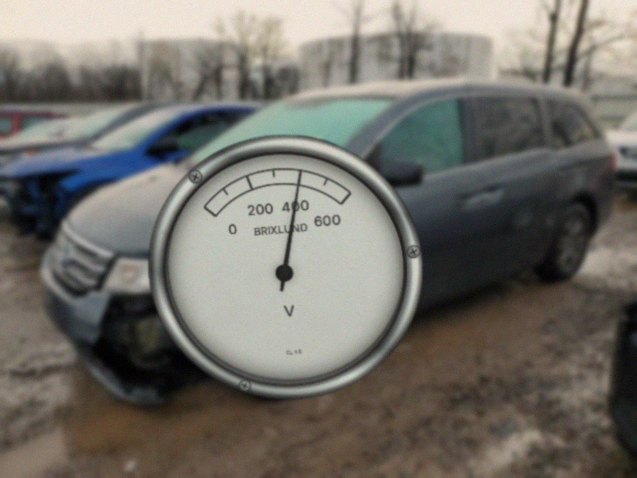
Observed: 400 V
